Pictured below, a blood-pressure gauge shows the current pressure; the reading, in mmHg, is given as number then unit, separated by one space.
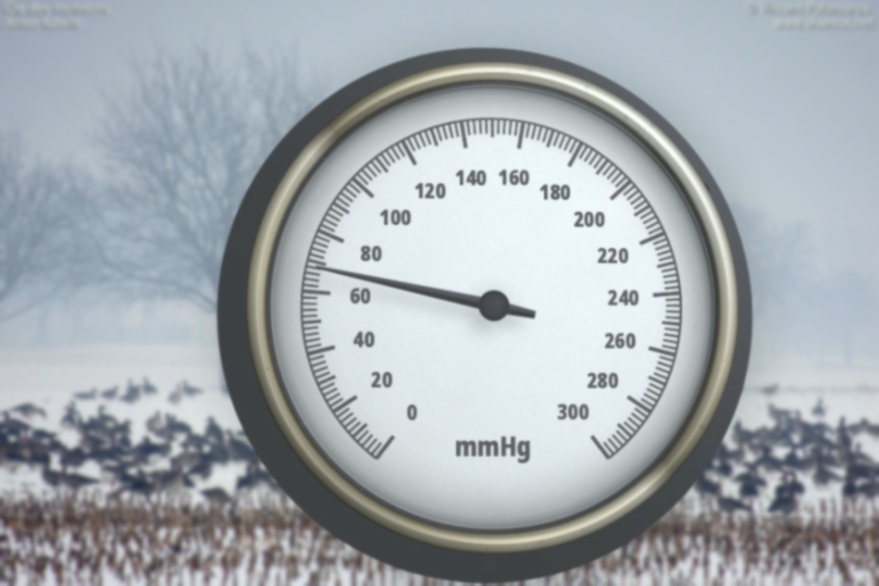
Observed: 68 mmHg
